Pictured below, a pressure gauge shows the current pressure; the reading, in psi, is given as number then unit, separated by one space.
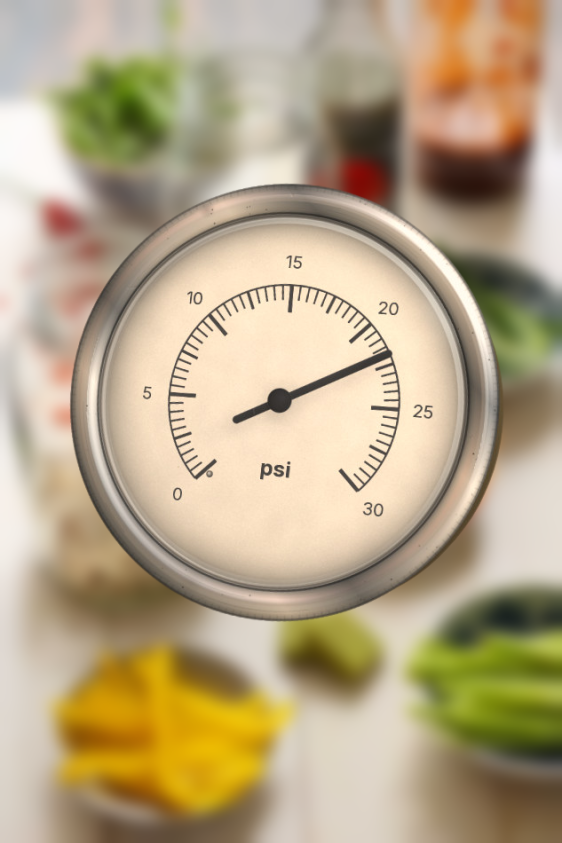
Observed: 22 psi
